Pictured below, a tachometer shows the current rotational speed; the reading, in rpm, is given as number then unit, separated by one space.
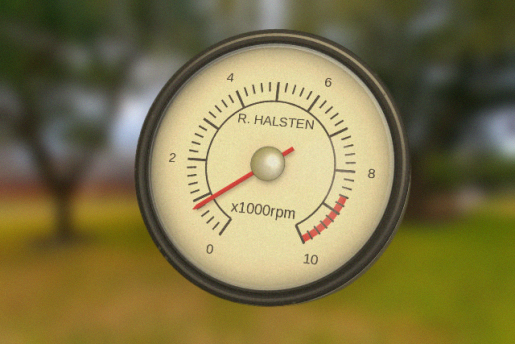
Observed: 800 rpm
